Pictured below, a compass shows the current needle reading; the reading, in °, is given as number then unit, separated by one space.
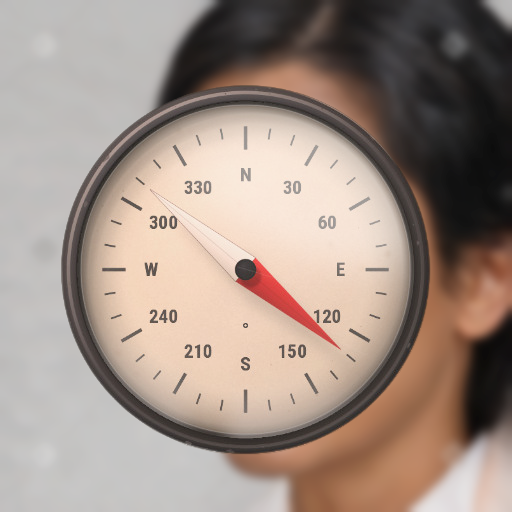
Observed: 130 °
